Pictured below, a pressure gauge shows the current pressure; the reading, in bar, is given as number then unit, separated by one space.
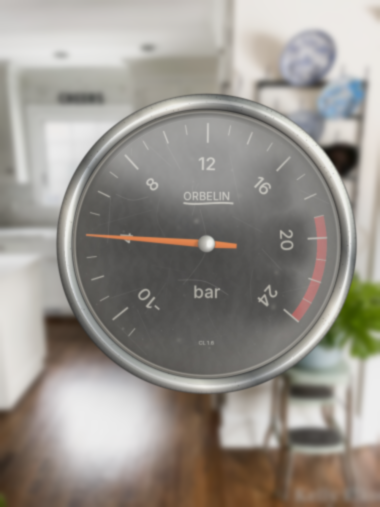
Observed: 4 bar
